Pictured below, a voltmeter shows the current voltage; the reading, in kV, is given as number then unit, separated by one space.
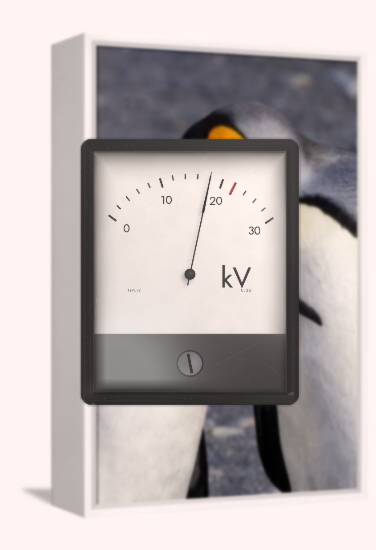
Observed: 18 kV
